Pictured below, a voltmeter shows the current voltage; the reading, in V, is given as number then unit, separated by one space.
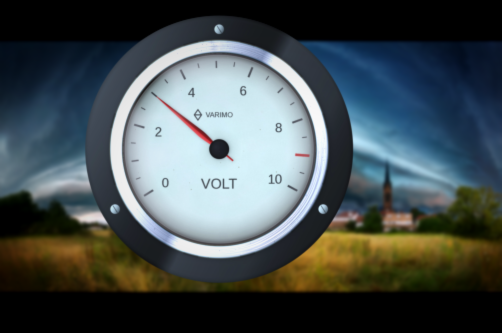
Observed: 3 V
